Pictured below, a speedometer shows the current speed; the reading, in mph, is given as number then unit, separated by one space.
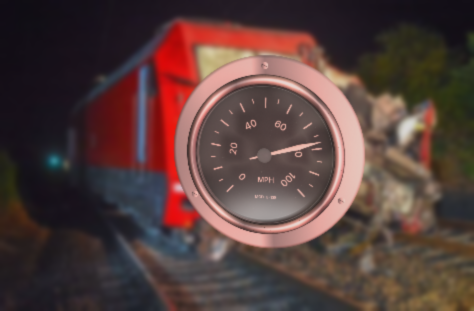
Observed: 77.5 mph
